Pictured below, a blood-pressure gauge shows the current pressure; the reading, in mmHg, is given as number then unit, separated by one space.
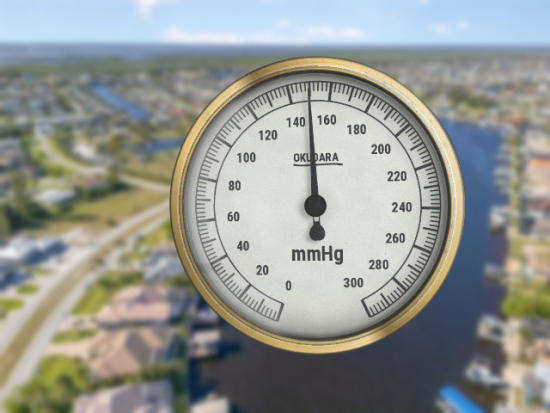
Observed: 150 mmHg
